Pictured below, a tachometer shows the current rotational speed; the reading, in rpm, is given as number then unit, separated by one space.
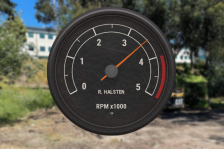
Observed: 3500 rpm
